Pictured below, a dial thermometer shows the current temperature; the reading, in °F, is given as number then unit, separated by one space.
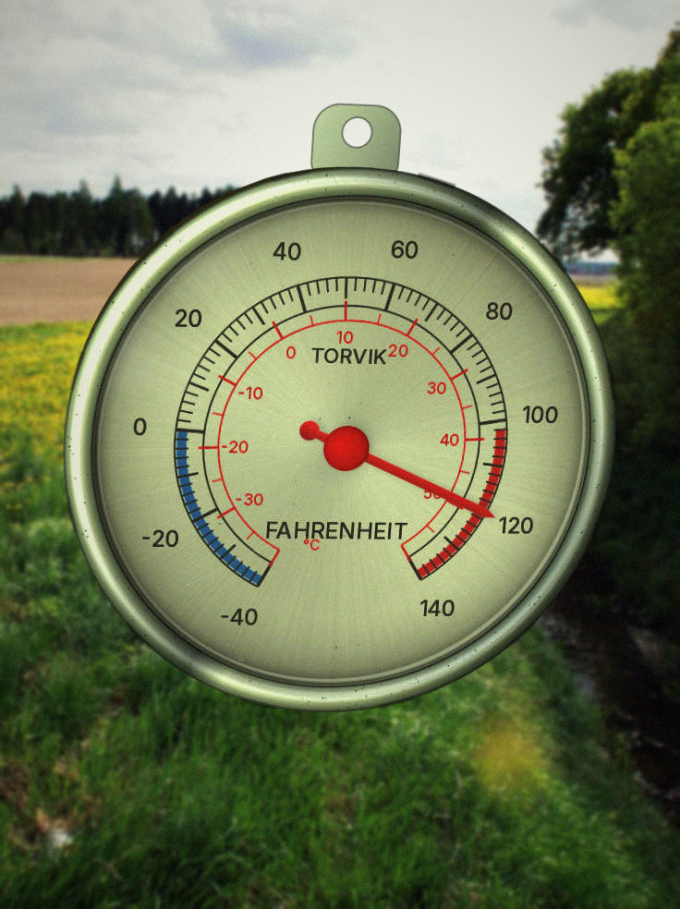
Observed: 120 °F
